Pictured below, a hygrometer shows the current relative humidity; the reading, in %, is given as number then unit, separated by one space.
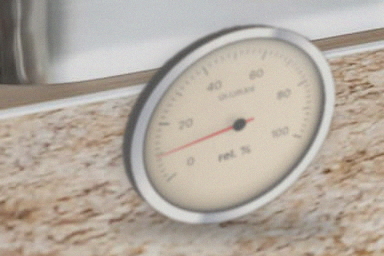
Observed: 10 %
